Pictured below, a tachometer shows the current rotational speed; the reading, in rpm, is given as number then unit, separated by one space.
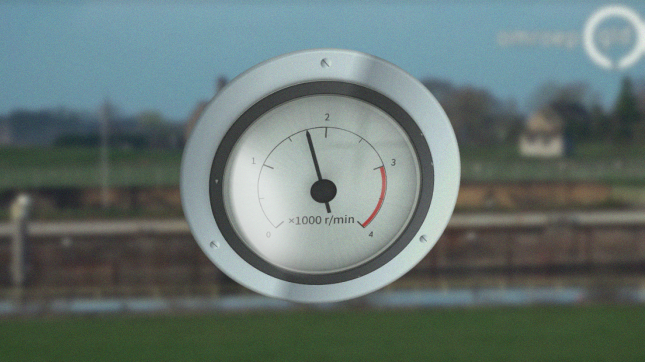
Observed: 1750 rpm
